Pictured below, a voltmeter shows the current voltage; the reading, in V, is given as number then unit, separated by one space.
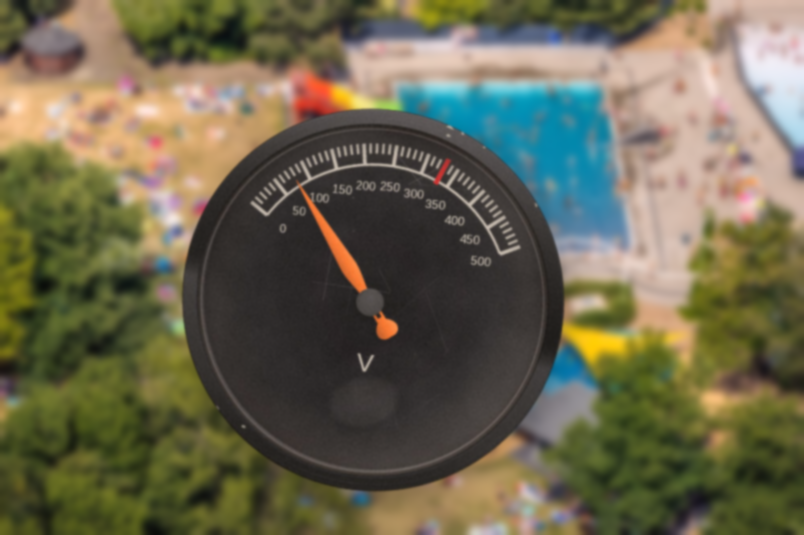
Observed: 80 V
